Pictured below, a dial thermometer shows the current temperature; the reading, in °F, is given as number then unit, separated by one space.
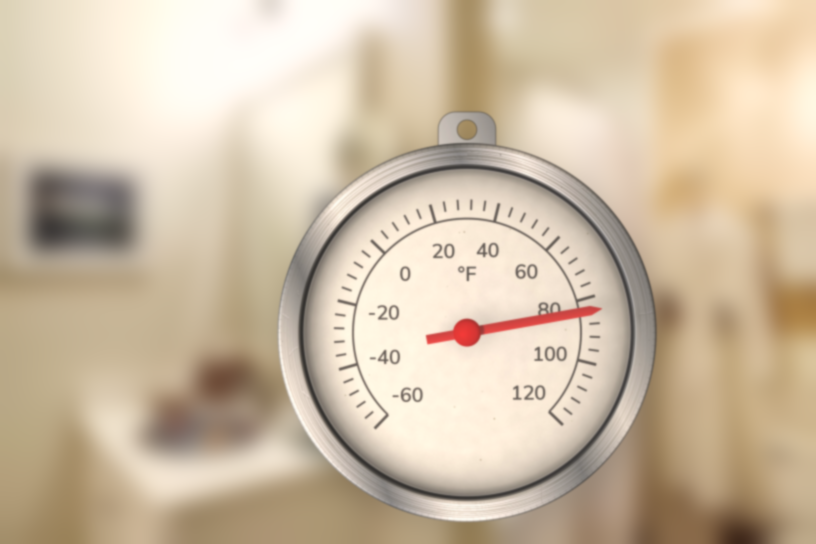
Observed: 84 °F
